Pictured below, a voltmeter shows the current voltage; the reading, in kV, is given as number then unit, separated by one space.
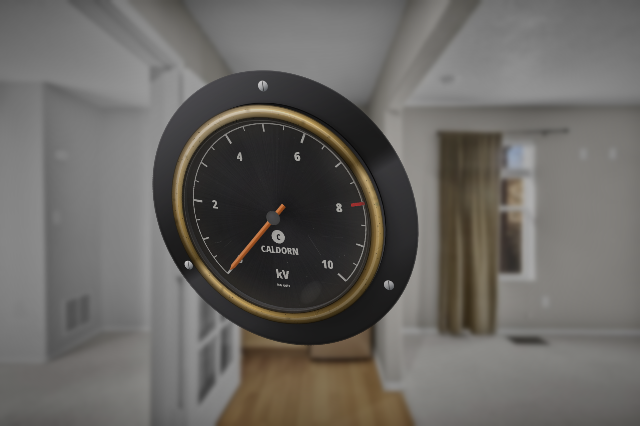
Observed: 0 kV
